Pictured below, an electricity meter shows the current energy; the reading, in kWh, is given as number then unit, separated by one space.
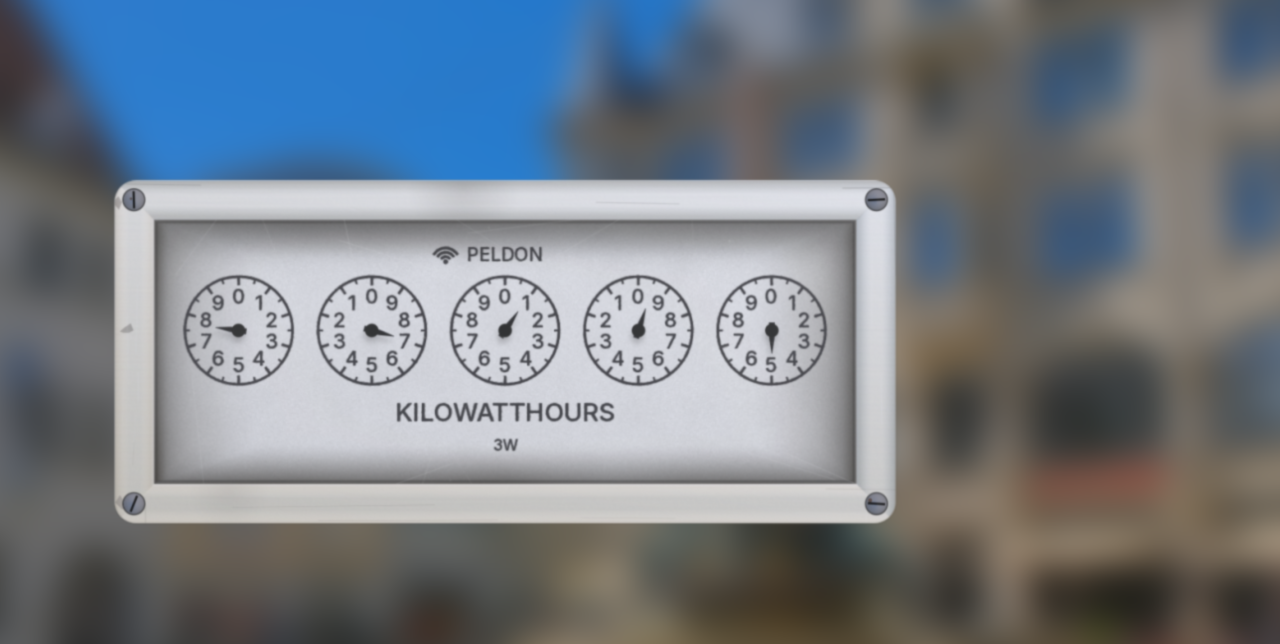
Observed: 77095 kWh
